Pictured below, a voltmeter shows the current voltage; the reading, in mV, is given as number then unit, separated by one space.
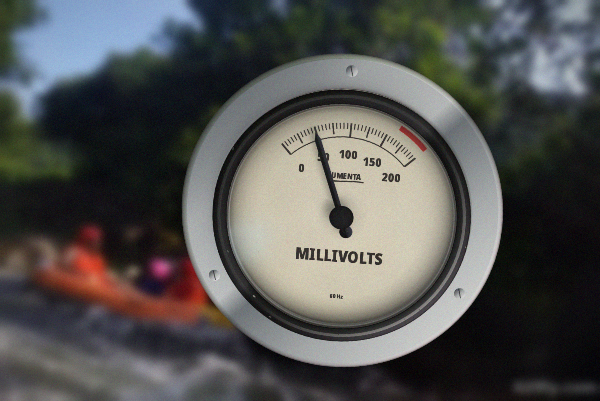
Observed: 50 mV
